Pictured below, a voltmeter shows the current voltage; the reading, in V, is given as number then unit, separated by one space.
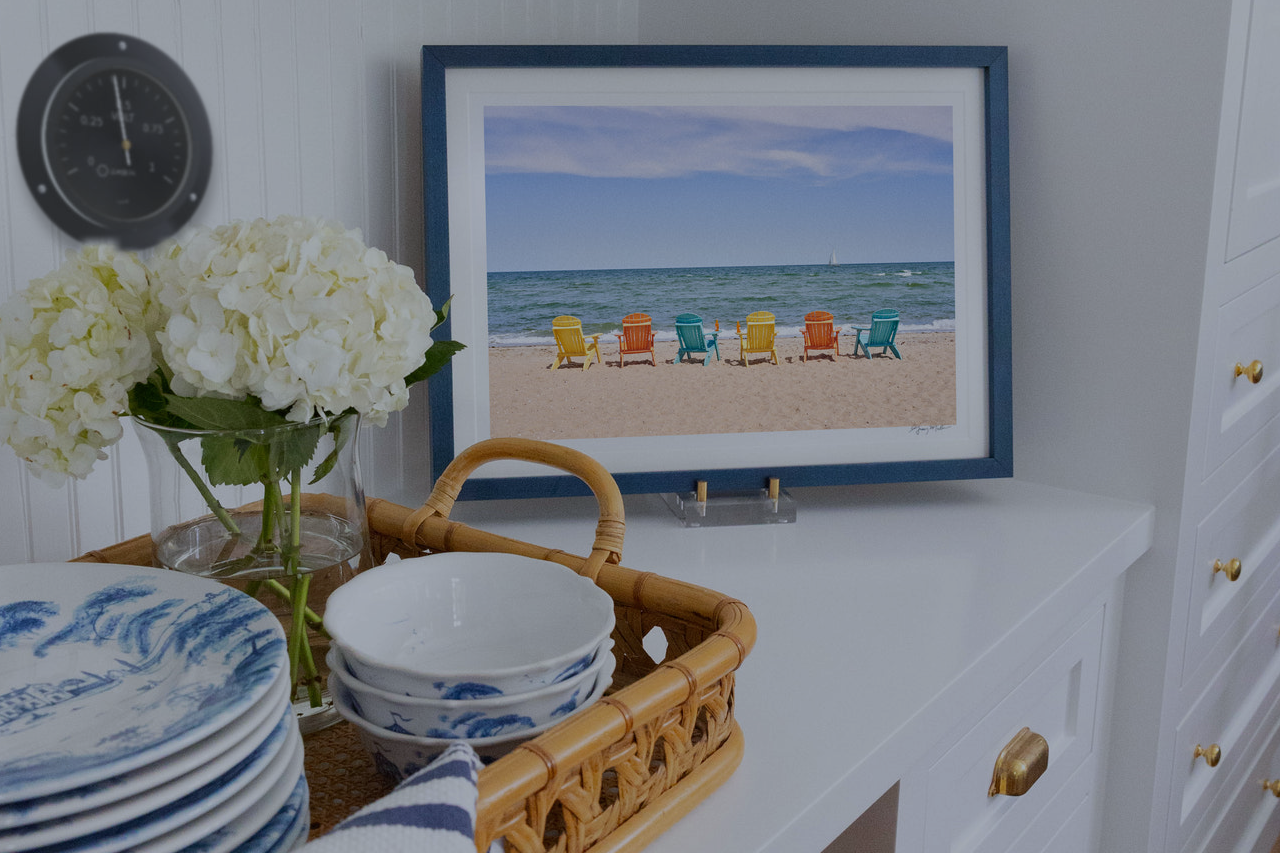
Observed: 0.45 V
